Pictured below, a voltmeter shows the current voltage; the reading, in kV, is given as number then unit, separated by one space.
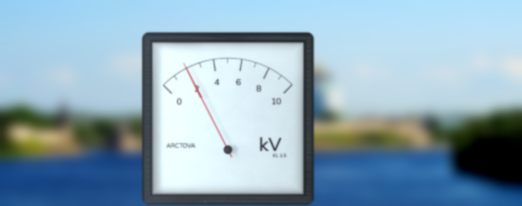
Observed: 2 kV
